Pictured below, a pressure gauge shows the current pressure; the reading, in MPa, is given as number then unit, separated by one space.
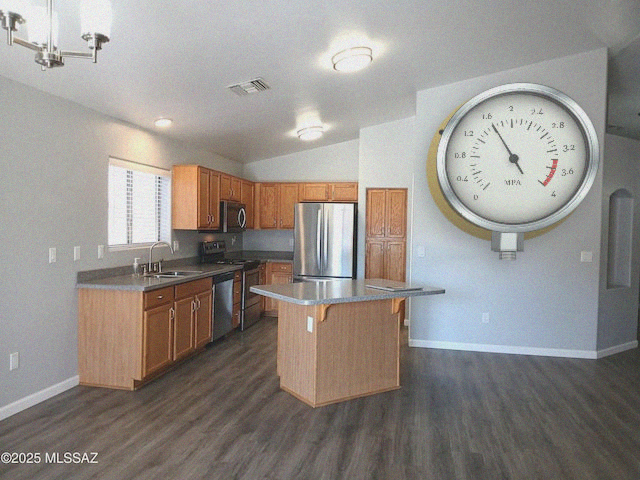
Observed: 1.6 MPa
